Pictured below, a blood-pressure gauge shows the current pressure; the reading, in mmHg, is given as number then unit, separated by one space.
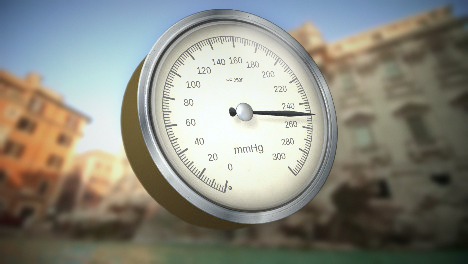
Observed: 250 mmHg
